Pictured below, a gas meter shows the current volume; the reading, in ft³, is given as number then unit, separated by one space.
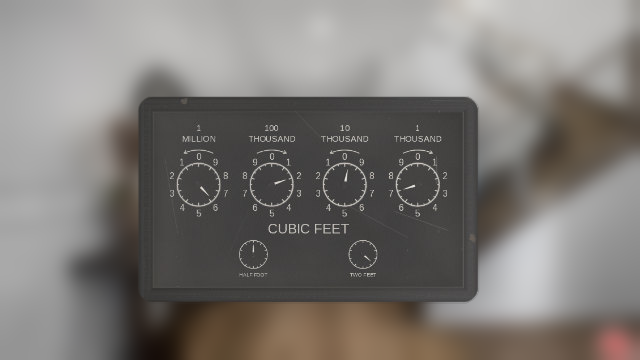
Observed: 619700 ft³
